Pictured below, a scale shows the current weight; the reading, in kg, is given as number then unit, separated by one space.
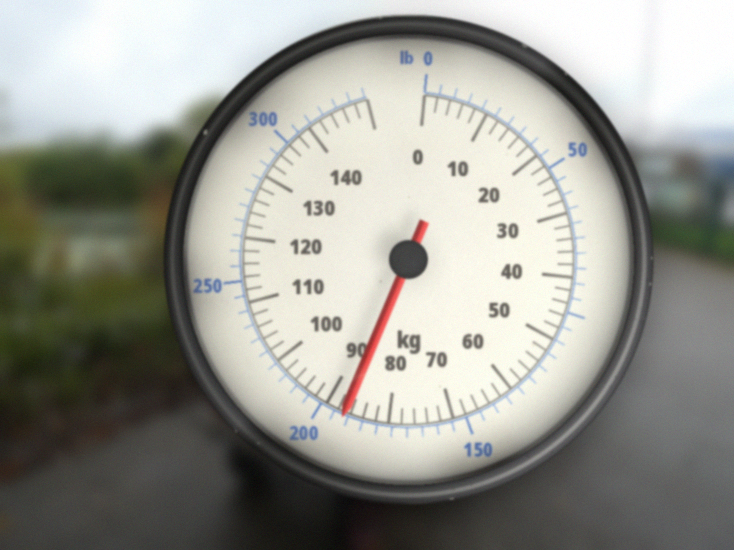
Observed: 87 kg
